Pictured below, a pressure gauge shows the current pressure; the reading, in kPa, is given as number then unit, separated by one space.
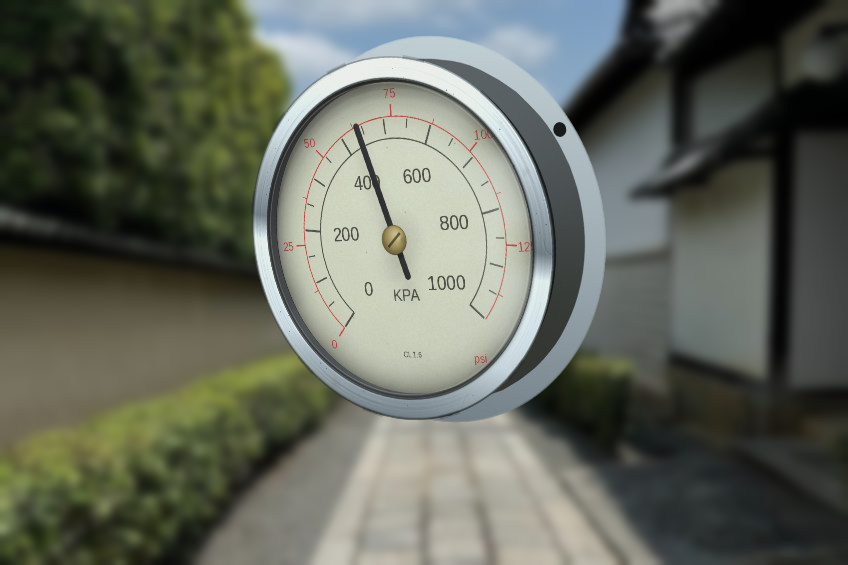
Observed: 450 kPa
